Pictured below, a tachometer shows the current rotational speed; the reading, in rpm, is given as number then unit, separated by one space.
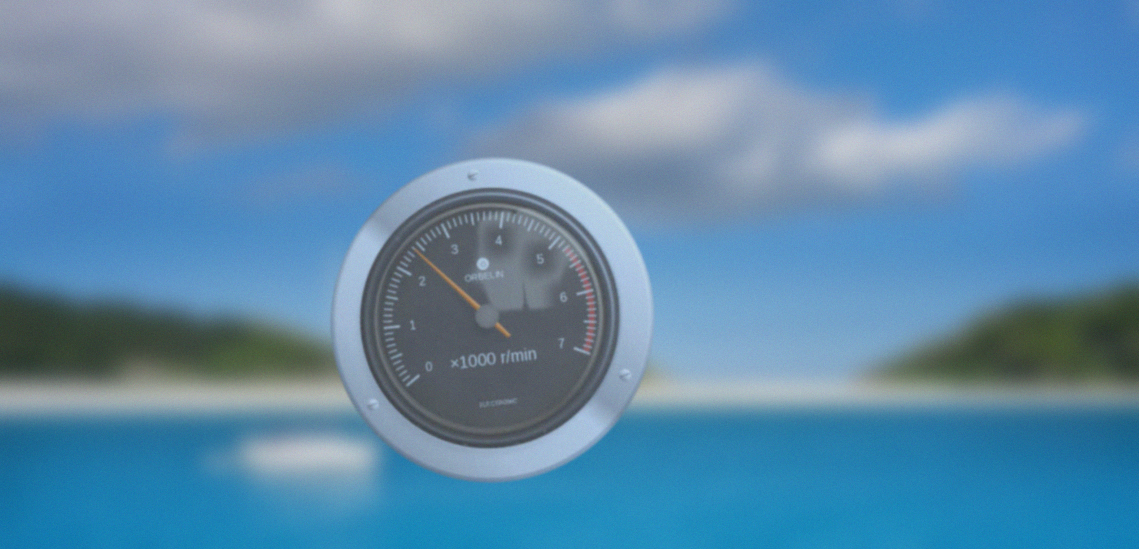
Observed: 2400 rpm
